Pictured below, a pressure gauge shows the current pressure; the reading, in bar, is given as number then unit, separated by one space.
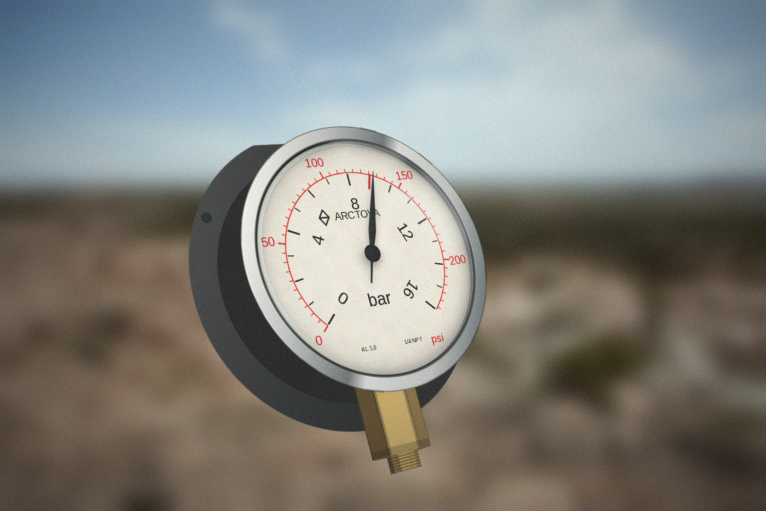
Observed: 9 bar
